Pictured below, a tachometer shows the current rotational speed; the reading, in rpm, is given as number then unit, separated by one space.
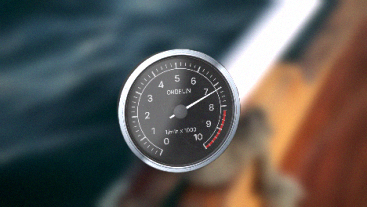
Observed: 7200 rpm
